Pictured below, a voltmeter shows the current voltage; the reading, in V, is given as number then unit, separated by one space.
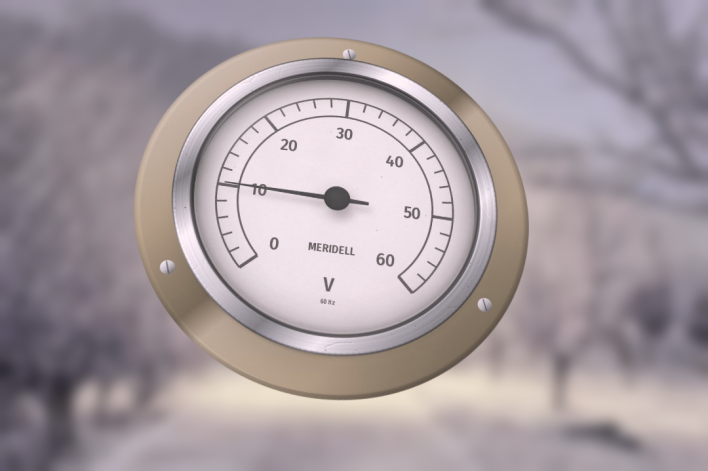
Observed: 10 V
